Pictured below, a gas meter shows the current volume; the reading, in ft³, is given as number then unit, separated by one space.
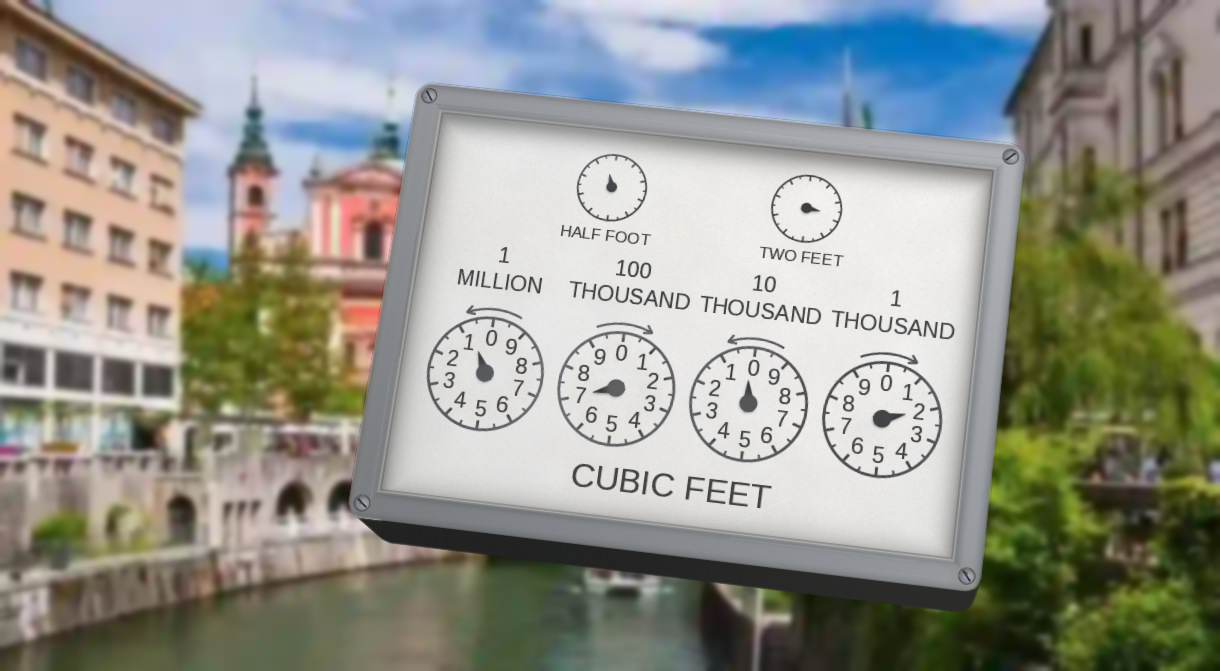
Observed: 70200 ft³
